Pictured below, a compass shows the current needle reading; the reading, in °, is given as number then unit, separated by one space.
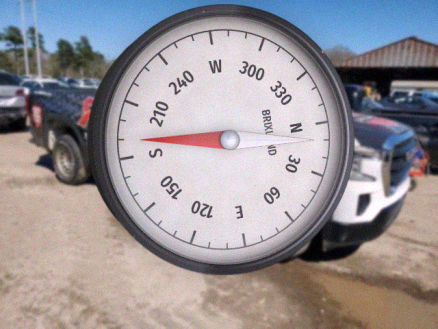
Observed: 190 °
